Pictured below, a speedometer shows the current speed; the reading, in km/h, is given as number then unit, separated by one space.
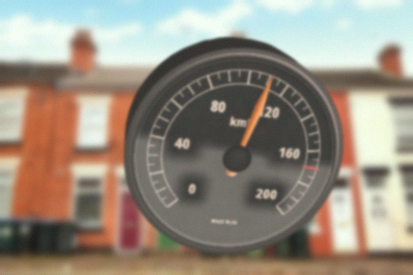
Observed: 110 km/h
